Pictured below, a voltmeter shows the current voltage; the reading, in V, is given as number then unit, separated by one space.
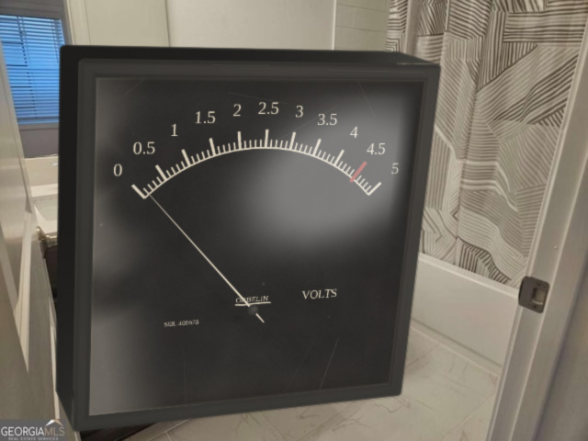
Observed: 0.1 V
